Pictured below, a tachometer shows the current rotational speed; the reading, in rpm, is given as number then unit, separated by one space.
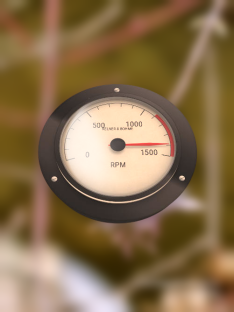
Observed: 1400 rpm
